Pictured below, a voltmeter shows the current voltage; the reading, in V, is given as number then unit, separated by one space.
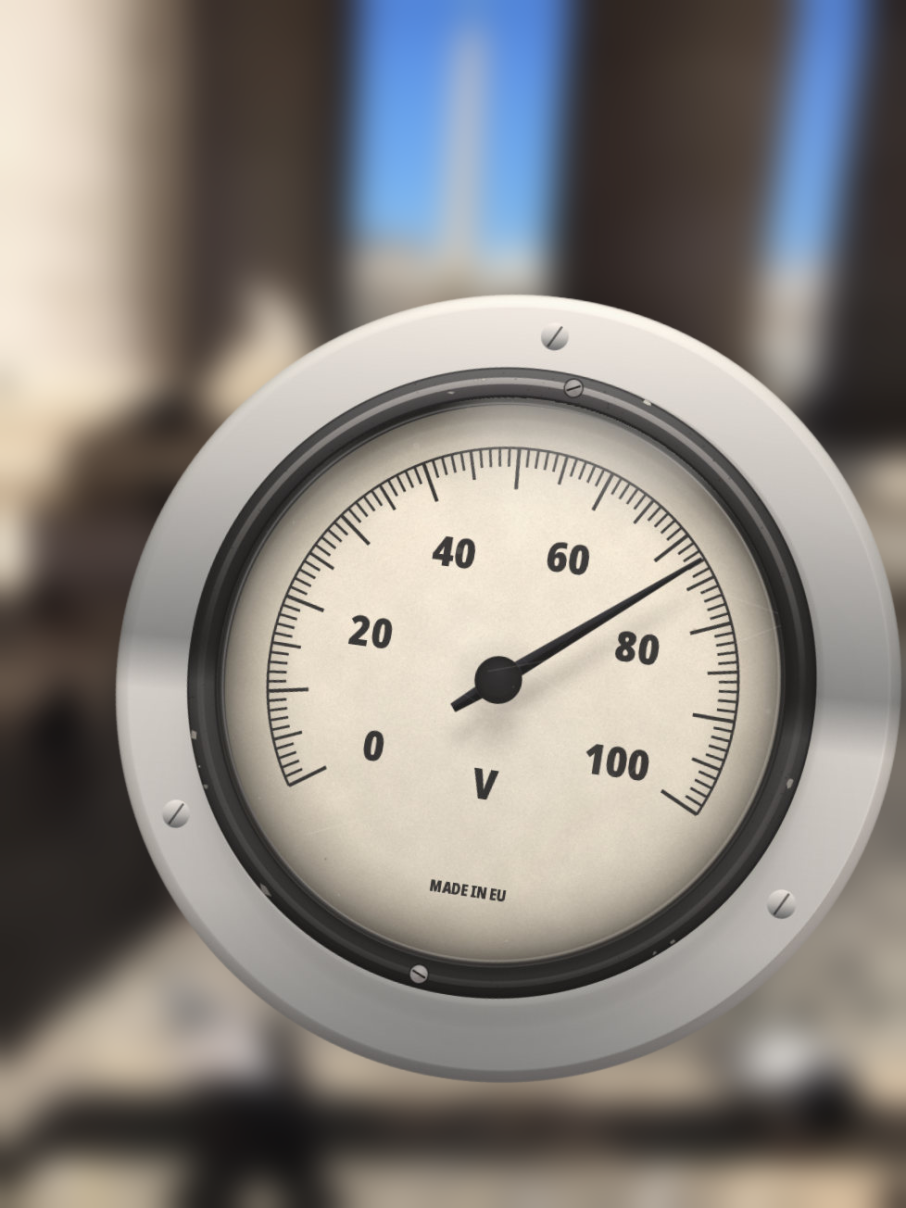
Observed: 73 V
